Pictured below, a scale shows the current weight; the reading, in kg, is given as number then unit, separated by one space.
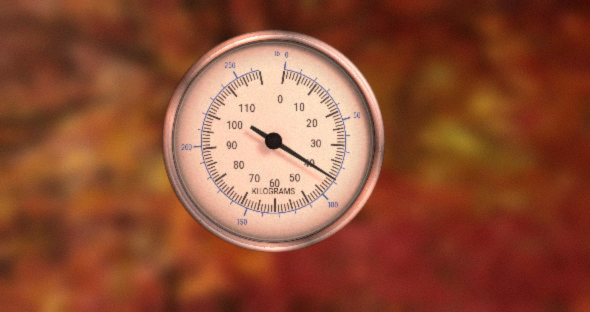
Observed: 40 kg
